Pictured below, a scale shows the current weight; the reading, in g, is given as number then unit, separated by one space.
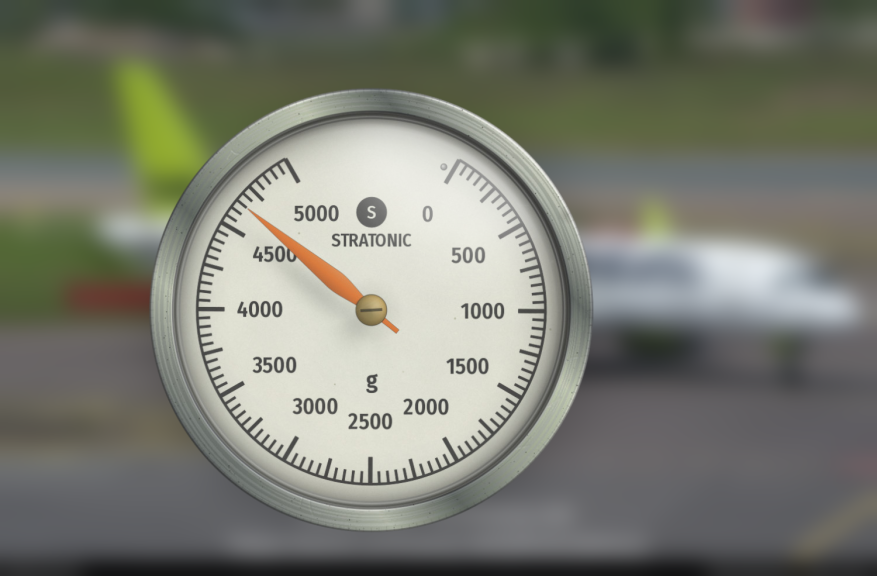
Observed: 4650 g
